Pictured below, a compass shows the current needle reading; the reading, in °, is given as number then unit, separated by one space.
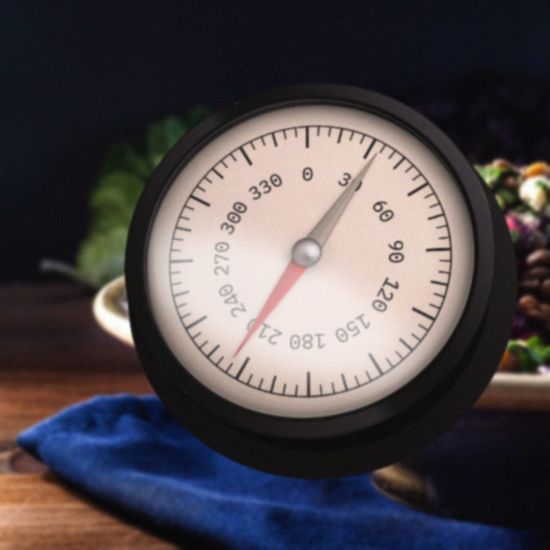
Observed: 215 °
